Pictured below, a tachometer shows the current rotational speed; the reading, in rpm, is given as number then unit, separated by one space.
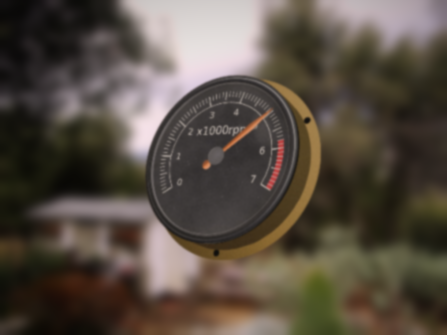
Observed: 5000 rpm
